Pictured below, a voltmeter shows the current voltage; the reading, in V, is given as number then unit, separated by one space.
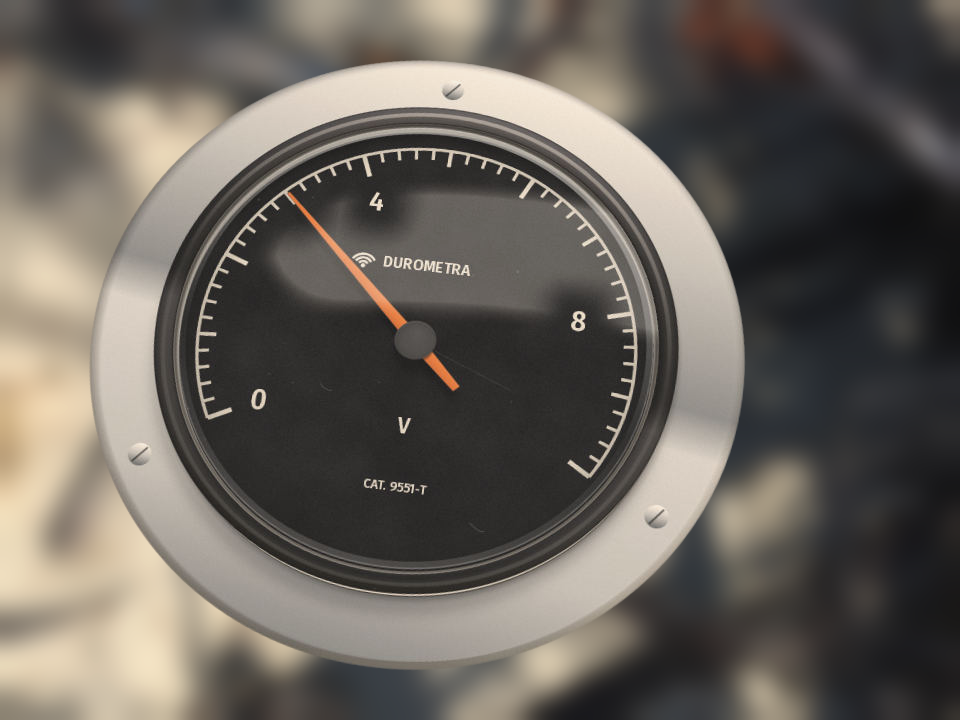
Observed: 3 V
